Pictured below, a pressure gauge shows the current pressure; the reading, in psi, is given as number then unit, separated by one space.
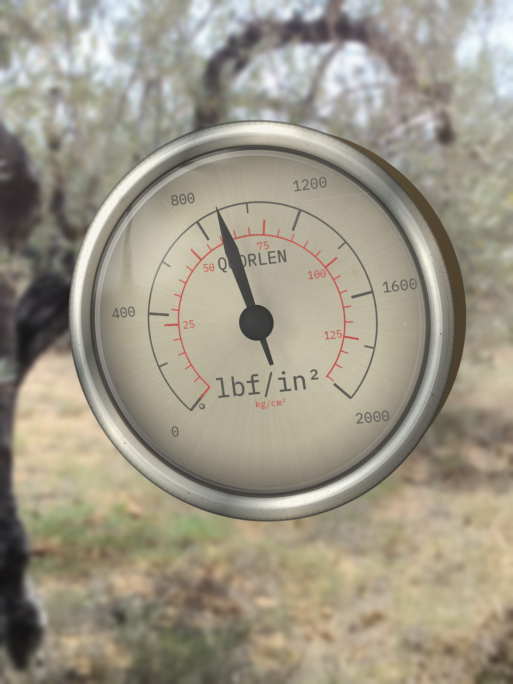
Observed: 900 psi
